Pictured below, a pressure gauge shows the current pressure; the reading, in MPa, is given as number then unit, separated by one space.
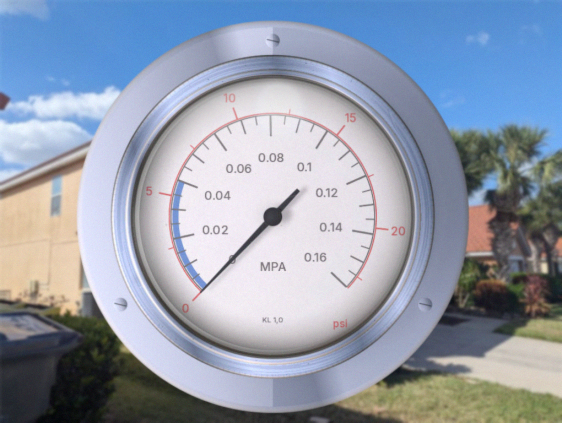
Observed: 0 MPa
